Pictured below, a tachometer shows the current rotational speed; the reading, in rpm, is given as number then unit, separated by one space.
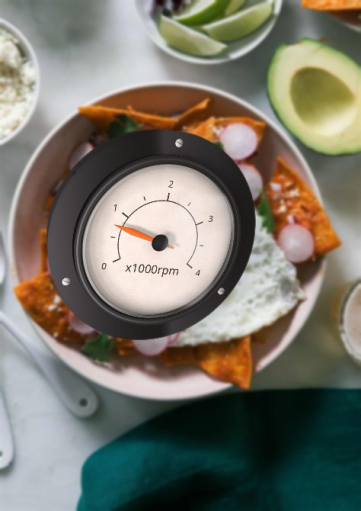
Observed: 750 rpm
